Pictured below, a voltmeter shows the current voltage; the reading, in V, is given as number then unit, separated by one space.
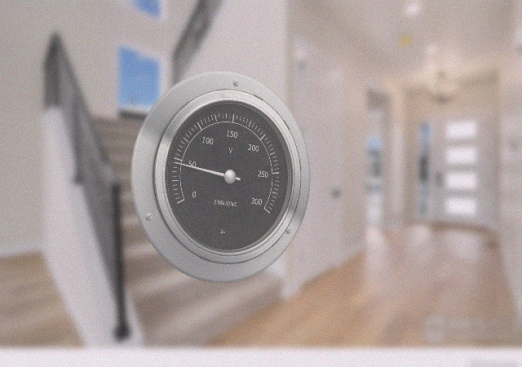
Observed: 45 V
